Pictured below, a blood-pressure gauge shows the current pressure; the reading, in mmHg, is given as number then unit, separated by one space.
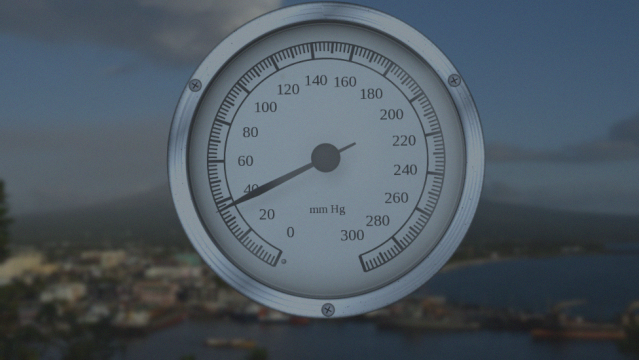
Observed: 36 mmHg
